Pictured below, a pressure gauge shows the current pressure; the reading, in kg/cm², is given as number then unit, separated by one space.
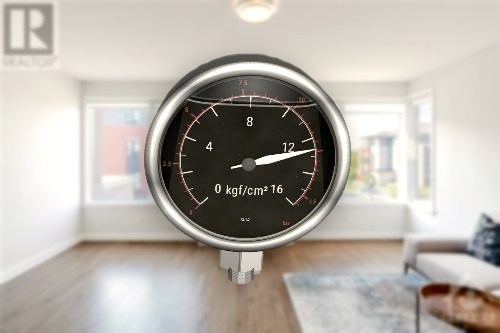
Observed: 12.5 kg/cm²
